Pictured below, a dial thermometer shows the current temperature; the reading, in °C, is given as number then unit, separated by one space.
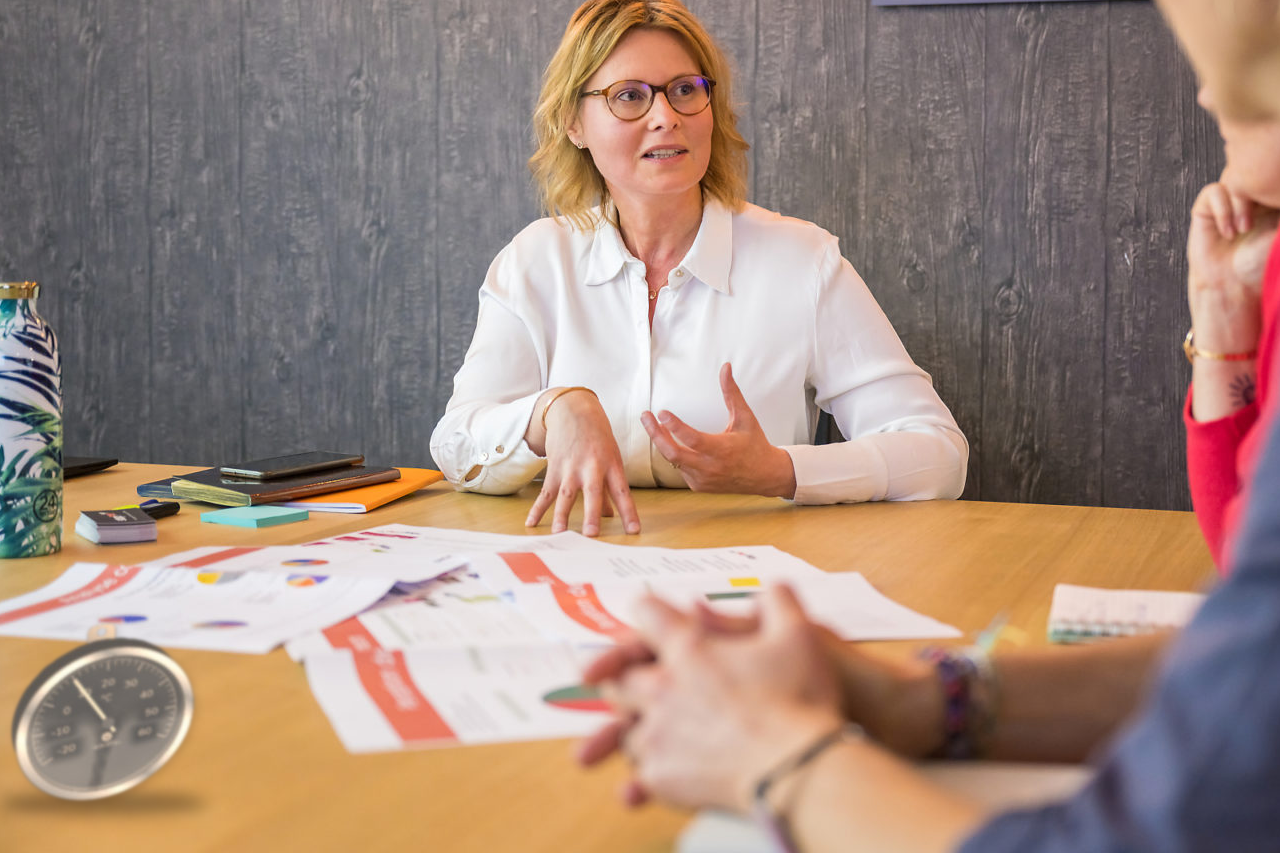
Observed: 10 °C
